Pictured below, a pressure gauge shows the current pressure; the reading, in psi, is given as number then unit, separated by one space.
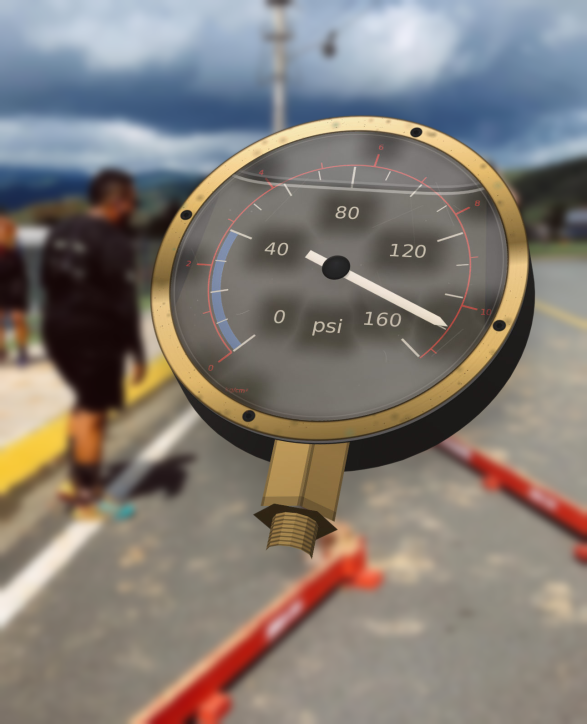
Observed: 150 psi
